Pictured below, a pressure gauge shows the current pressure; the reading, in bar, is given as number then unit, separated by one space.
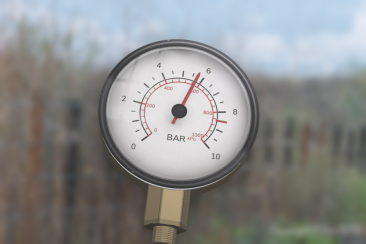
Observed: 5.75 bar
